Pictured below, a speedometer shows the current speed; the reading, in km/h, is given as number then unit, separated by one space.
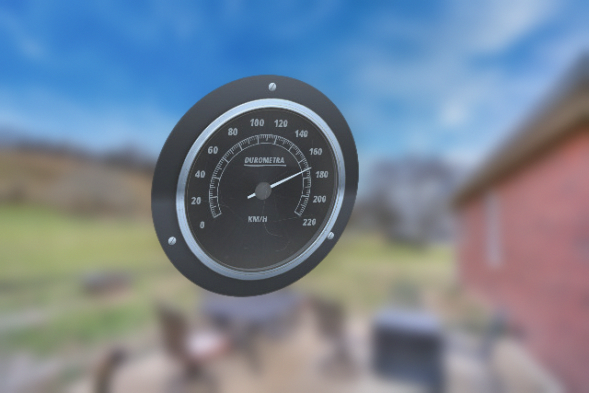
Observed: 170 km/h
